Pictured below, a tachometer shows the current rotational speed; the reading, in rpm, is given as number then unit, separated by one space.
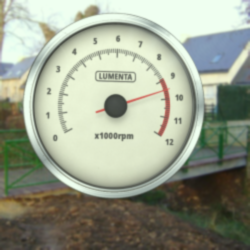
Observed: 9500 rpm
